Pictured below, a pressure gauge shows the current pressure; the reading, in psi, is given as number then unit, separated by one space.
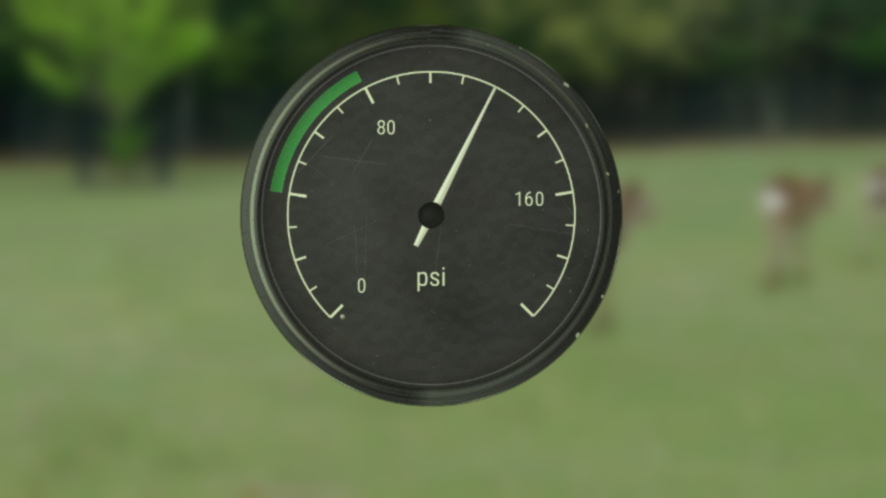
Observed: 120 psi
